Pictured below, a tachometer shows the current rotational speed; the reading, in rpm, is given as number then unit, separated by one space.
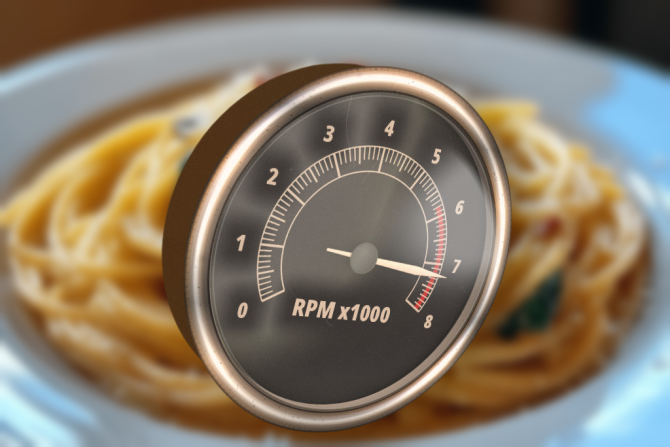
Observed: 7200 rpm
